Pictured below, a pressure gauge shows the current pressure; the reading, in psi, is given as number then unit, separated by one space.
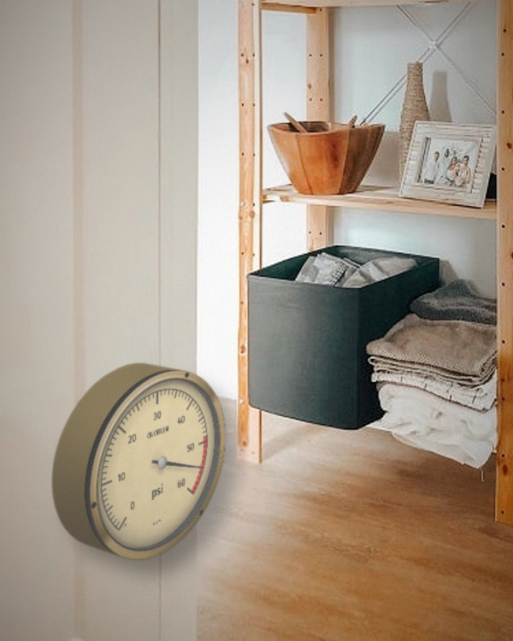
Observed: 55 psi
